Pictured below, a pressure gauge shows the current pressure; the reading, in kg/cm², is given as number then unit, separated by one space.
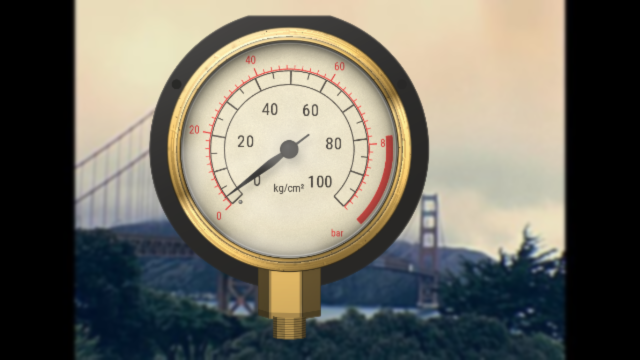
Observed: 2.5 kg/cm²
